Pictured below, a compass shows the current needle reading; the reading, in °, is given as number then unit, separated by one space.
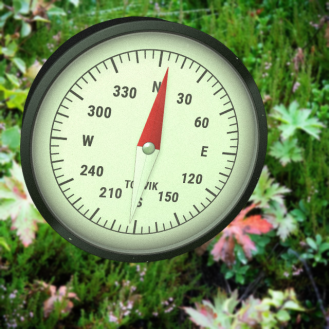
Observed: 5 °
